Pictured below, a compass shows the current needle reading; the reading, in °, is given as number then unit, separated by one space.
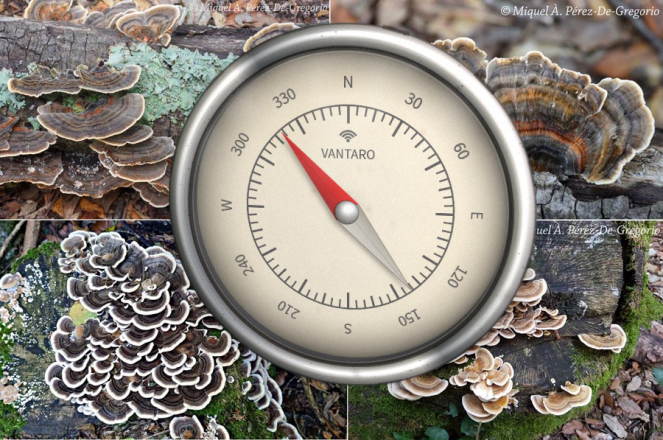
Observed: 320 °
